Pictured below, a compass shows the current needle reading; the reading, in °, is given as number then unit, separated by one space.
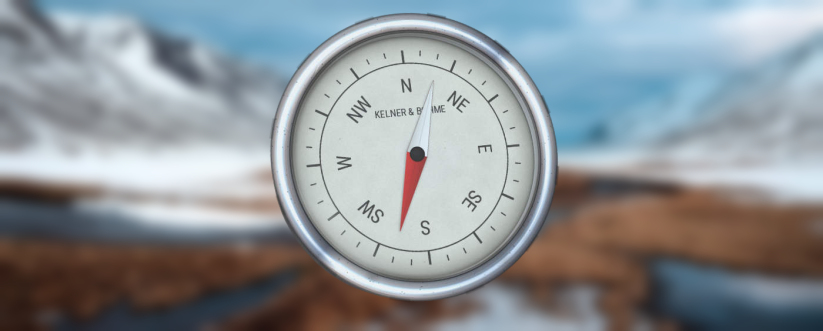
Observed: 200 °
